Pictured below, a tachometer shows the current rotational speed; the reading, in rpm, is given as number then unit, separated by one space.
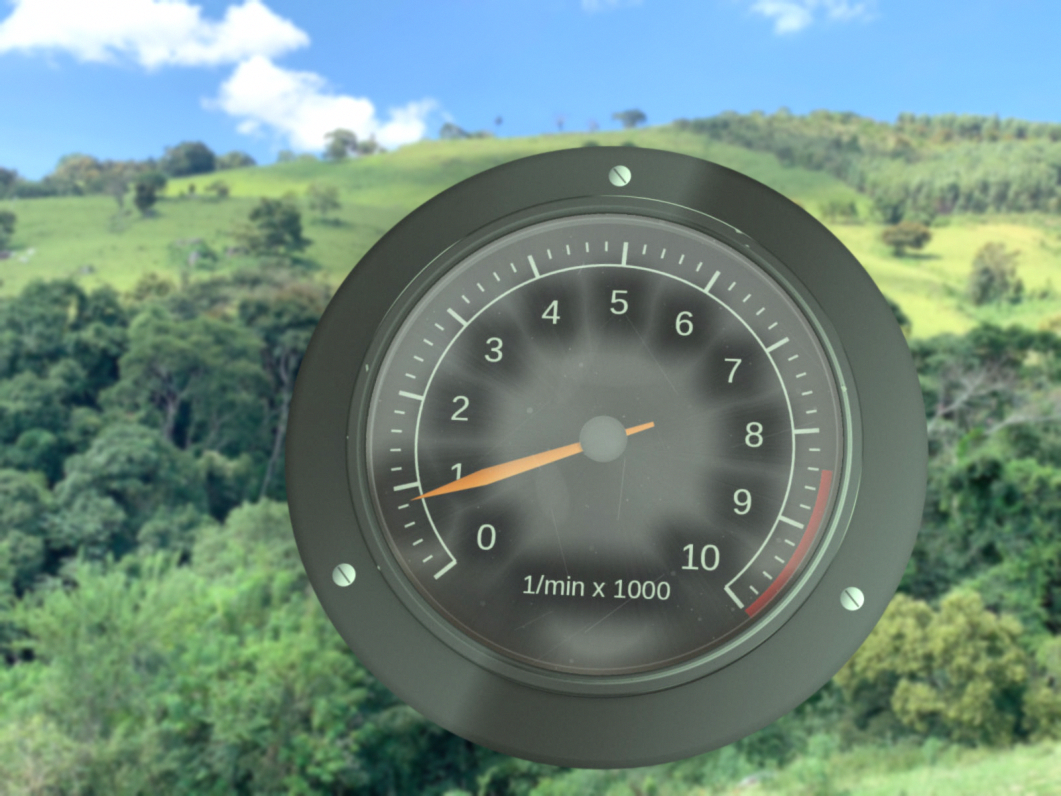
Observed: 800 rpm
